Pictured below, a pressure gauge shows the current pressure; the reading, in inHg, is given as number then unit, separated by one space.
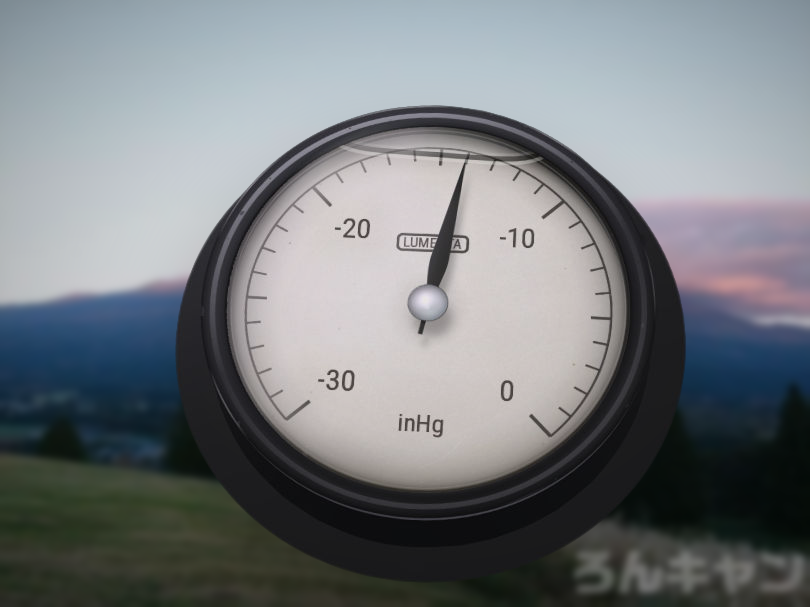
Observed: -14 inHg
